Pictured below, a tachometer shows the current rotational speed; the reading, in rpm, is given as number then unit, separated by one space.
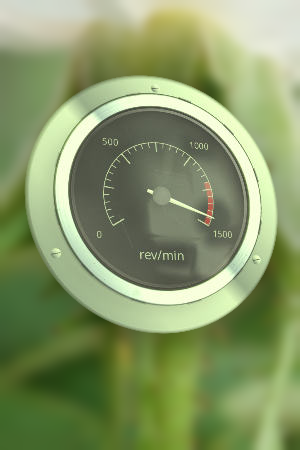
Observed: 1450 rpm
